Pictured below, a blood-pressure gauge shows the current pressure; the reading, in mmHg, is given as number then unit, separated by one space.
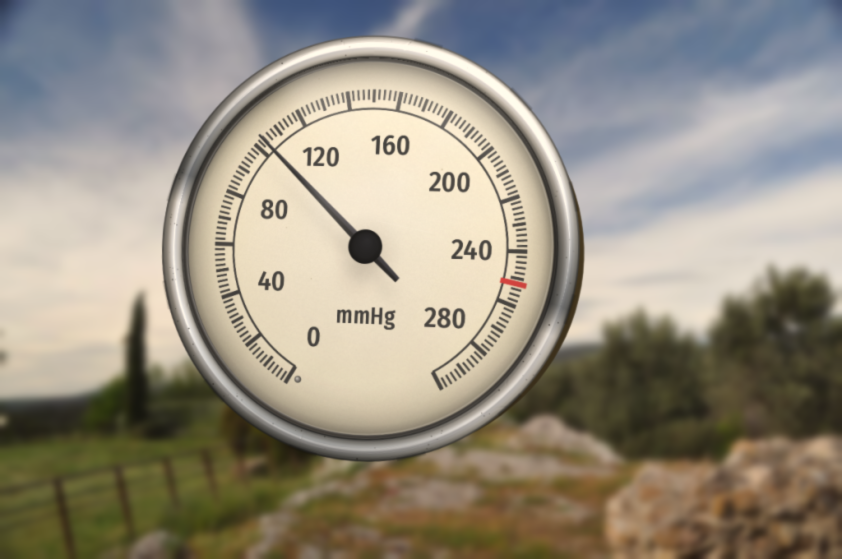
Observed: 104 mmHg
